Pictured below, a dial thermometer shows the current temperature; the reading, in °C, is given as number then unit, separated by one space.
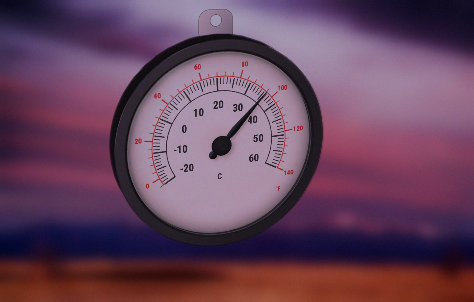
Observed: 35 °C
